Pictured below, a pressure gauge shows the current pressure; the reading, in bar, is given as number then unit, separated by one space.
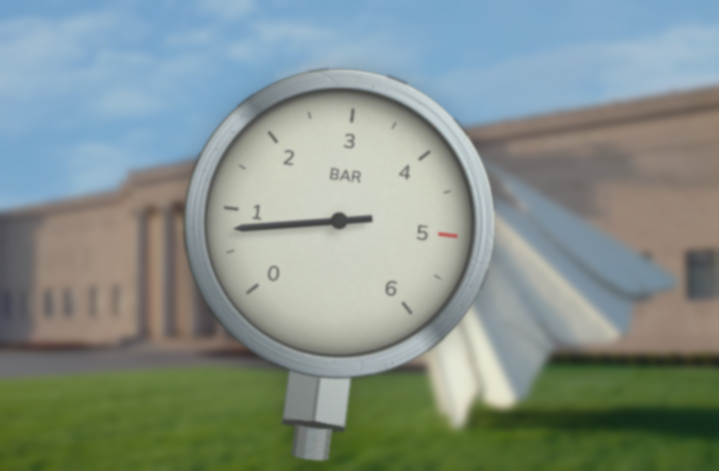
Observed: 0.75 bar
